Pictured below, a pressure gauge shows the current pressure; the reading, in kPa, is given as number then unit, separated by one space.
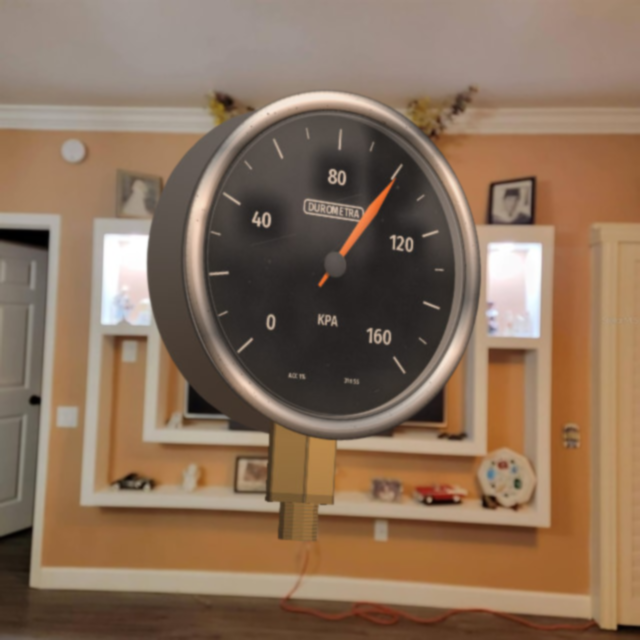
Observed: 100 kPa
